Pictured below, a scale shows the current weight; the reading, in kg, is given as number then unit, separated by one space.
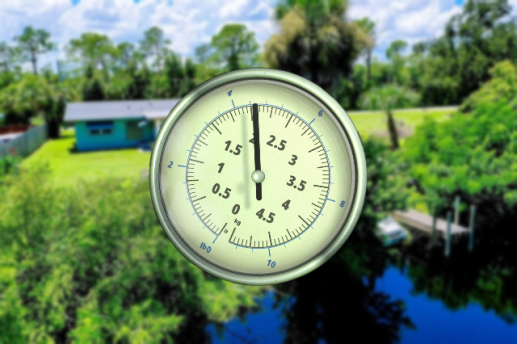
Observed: 2.05 kg
